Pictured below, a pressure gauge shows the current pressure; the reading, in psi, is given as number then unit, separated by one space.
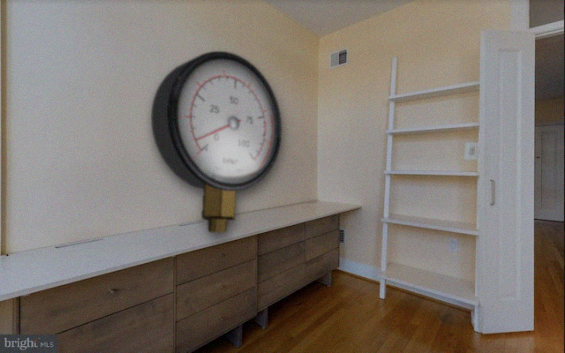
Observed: 5 psi
